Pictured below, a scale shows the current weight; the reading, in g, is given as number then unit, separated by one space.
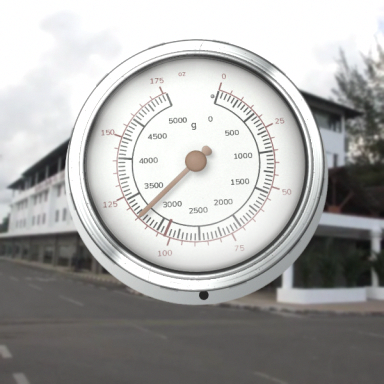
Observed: 3250 g
